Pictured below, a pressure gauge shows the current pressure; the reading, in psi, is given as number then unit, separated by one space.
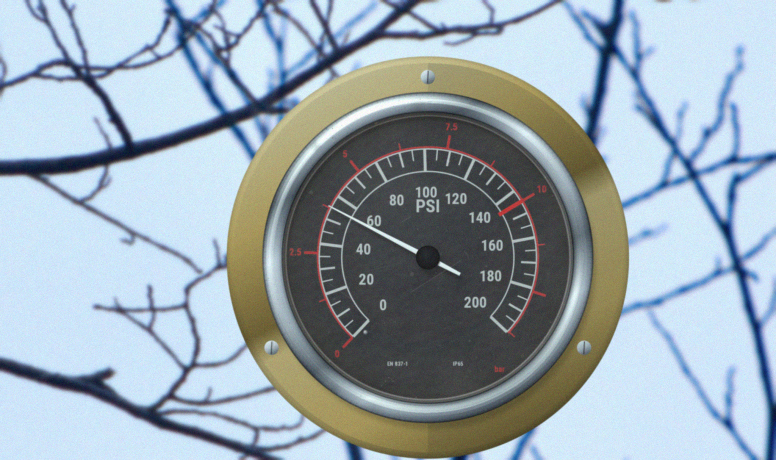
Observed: 55 psi
